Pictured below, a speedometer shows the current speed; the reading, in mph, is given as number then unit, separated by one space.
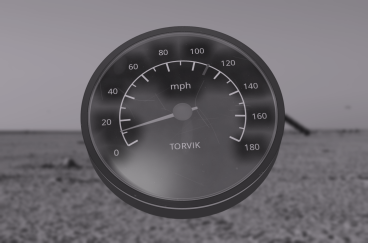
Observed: 10 mph
